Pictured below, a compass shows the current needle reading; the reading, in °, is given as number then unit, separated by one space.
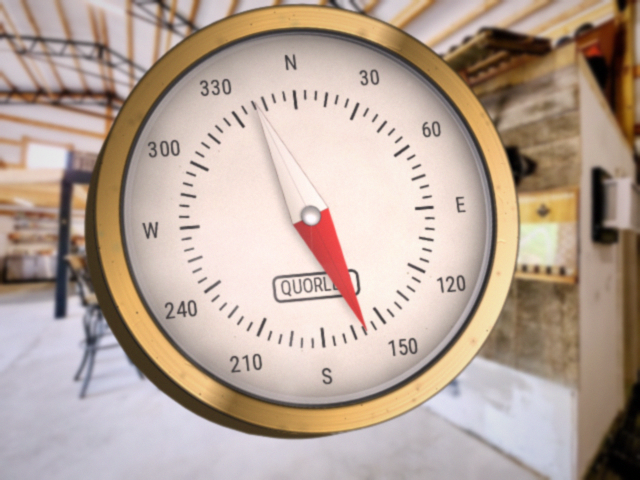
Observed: 160 °
